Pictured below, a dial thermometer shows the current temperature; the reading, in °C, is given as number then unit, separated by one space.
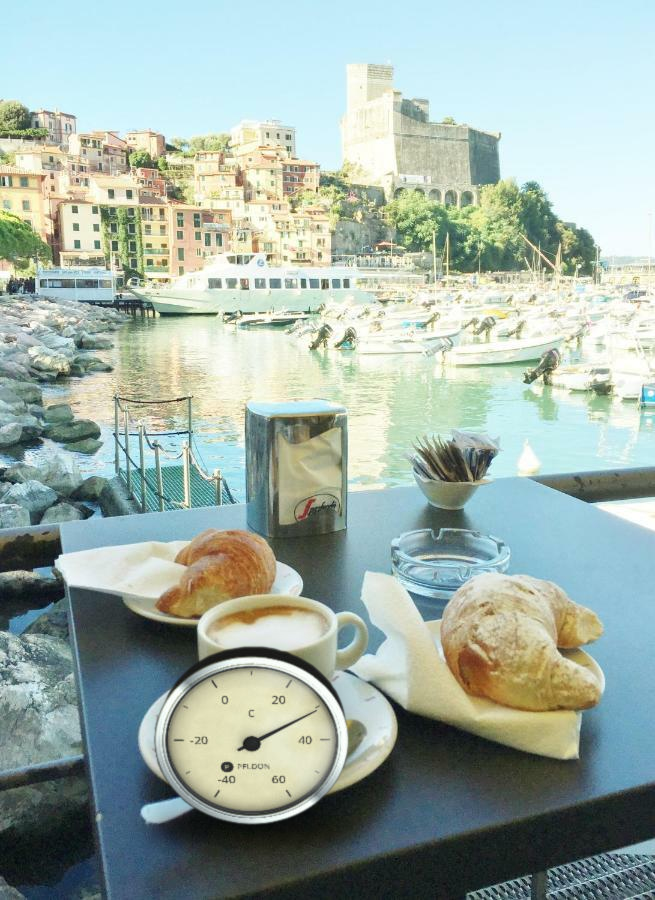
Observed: 30 °C
